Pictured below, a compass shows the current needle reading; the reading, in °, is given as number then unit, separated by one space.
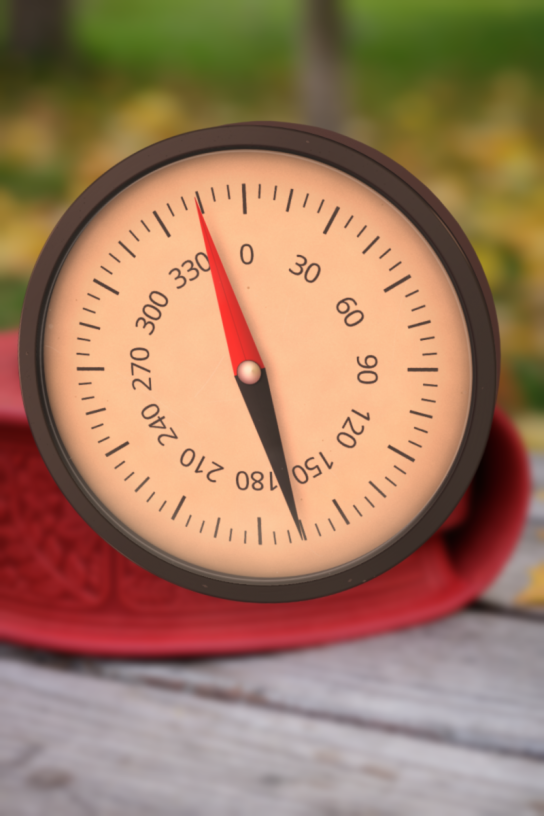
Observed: 345 °
